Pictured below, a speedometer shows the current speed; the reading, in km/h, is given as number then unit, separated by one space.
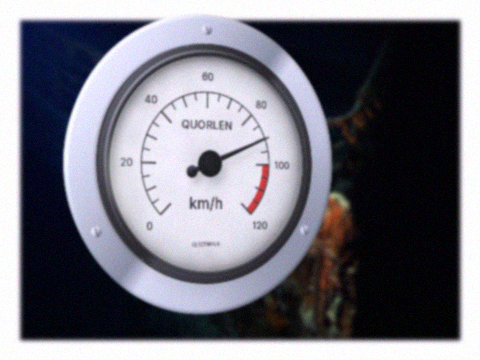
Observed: 90 km/h
